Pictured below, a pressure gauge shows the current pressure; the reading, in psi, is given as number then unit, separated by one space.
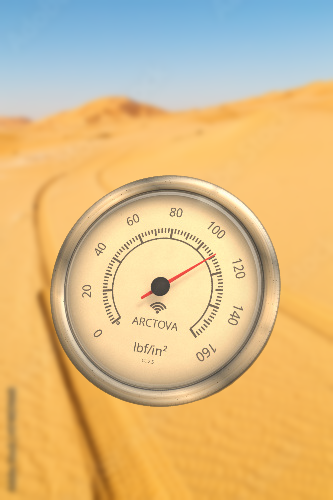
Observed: 110 psi
